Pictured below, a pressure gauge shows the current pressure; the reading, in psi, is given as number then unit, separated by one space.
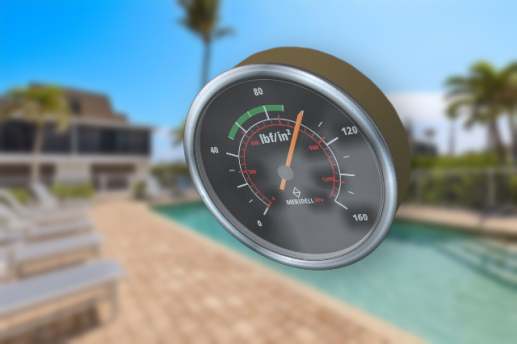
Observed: 100 psi
